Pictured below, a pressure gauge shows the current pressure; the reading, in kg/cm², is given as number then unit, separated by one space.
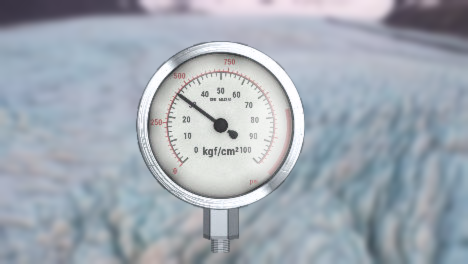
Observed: 30 kg/cm²
